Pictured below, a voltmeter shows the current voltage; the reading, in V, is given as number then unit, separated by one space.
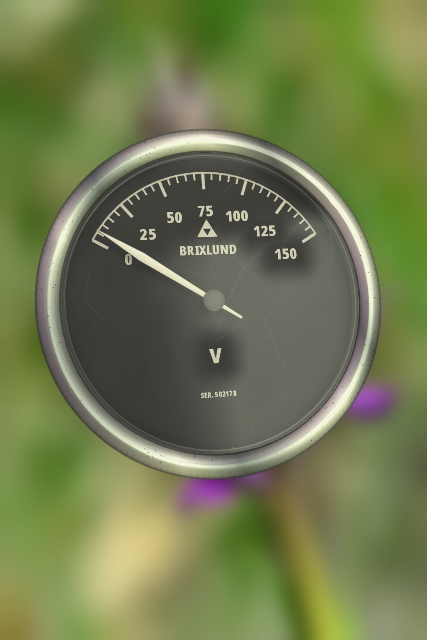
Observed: 5 V
